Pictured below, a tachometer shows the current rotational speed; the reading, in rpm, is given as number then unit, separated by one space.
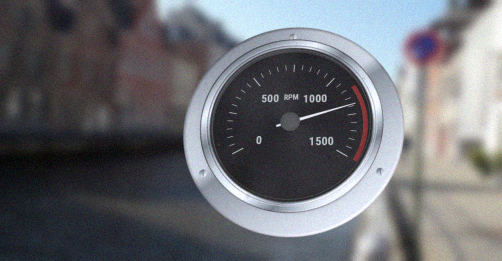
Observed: 1200 rpm
